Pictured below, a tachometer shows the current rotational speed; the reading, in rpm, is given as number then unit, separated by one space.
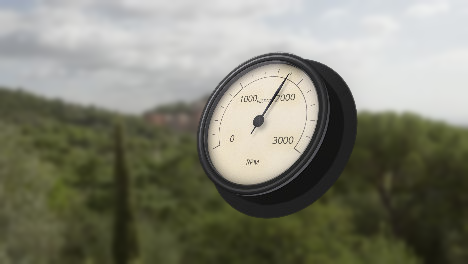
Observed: 1800 rpm
